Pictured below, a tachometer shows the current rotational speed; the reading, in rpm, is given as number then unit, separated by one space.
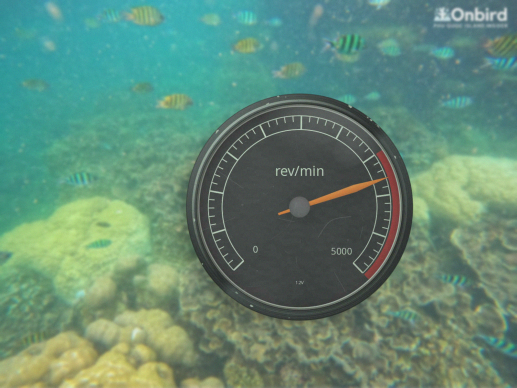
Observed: 3800 rpm
